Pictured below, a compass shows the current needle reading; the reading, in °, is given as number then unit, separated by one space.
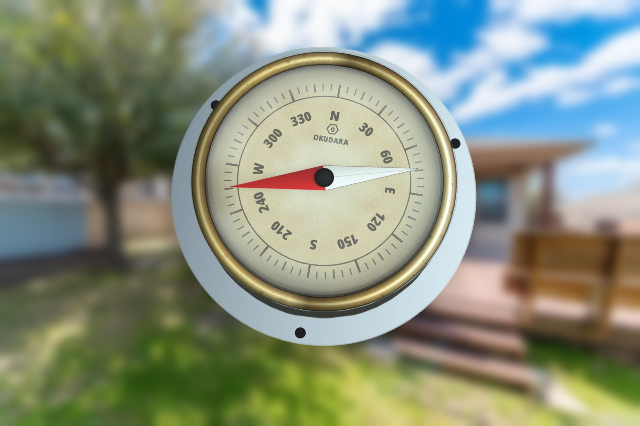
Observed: 255 °
